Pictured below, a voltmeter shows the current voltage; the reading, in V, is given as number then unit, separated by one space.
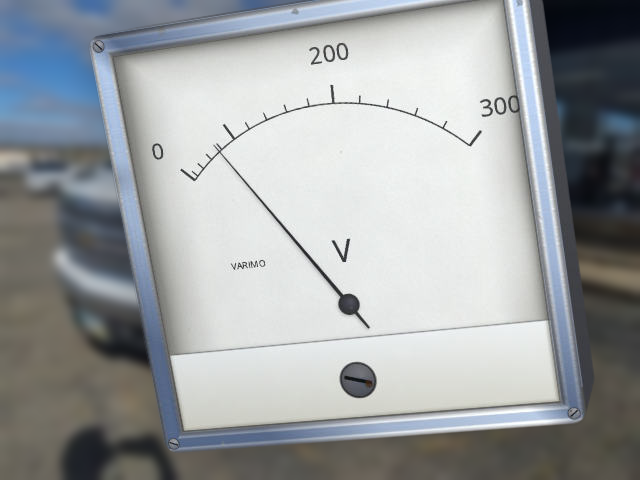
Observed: 80 V
